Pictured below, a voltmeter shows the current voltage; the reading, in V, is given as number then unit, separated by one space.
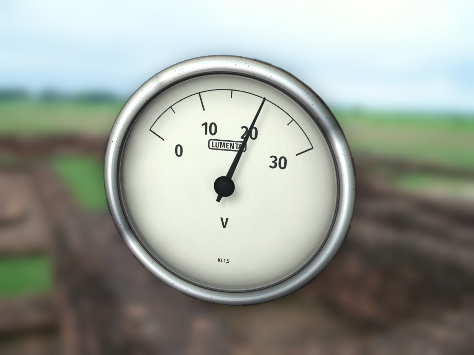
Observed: 20 V
